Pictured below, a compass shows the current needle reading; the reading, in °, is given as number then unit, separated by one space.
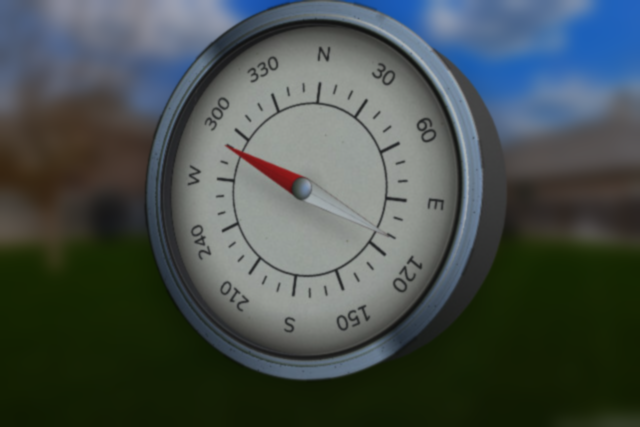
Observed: 290 °
